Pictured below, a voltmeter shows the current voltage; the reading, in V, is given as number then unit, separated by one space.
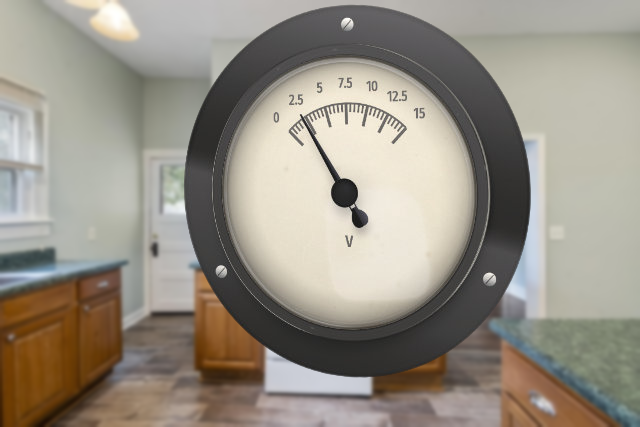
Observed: 2.5 V
